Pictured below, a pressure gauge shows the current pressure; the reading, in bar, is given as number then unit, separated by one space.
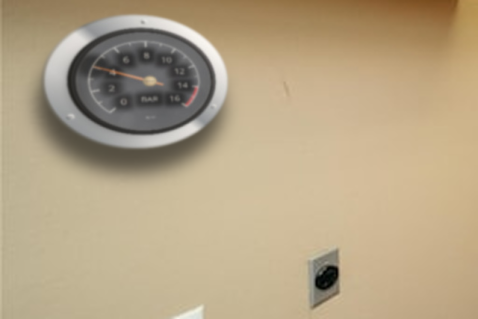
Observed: 4 bar
